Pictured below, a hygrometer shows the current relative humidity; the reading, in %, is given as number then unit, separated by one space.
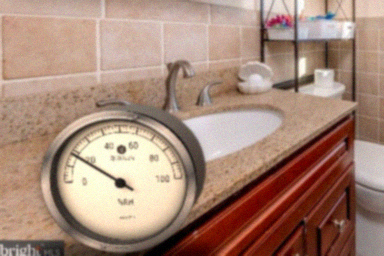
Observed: 20 %
